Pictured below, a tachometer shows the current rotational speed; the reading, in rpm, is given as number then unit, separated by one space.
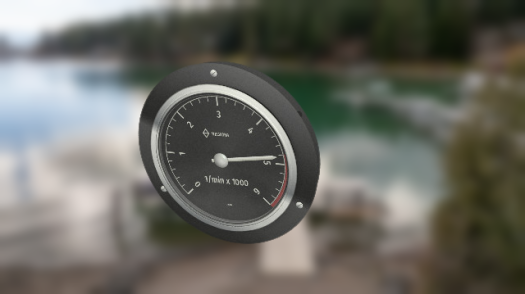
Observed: 4800 rpm
